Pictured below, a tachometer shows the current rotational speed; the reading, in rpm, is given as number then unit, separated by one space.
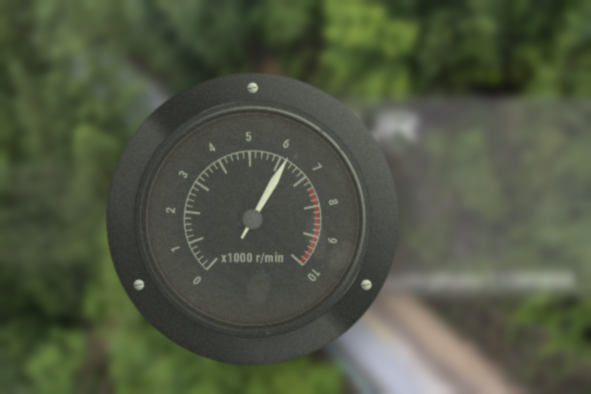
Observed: 6200 rpm
